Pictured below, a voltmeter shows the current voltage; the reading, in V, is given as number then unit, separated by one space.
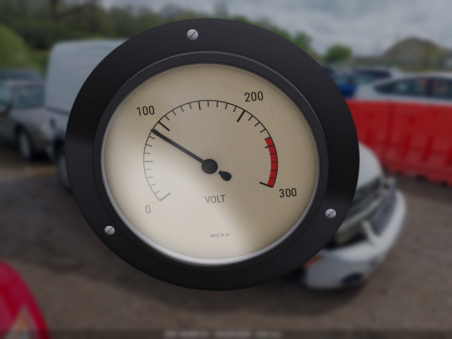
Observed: 90 V
